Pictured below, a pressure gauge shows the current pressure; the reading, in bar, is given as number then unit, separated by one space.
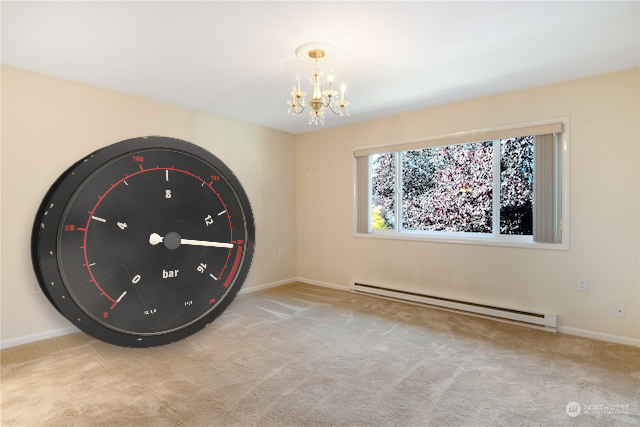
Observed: 14 bar
